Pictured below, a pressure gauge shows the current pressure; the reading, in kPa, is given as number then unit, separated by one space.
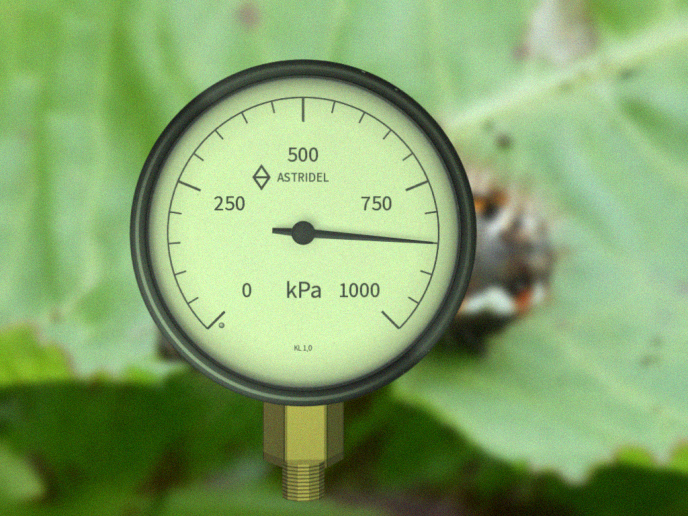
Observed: 850 kPa
